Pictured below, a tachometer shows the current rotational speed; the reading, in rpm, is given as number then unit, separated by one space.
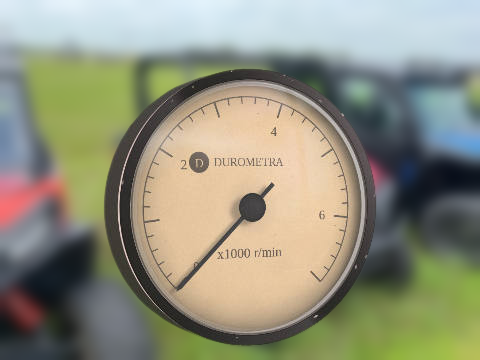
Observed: 0 rpm
